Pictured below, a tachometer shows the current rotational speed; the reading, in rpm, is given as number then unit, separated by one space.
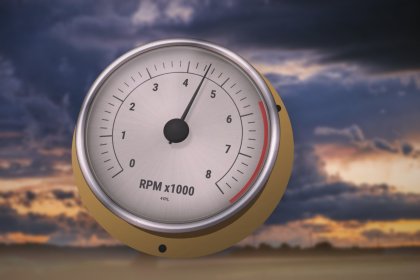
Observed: 4500 rpm
